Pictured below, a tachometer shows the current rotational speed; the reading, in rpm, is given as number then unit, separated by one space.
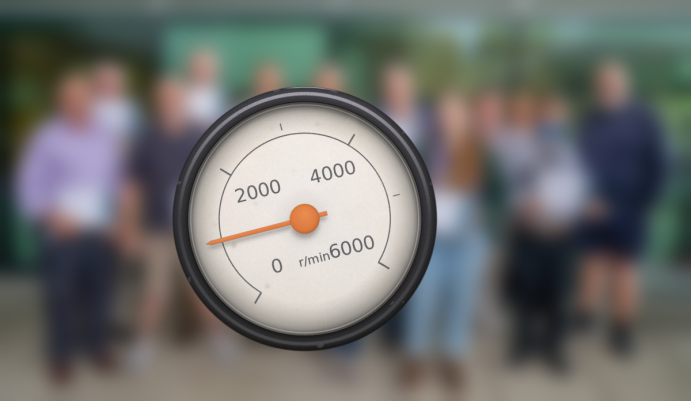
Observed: 1000 rpm
